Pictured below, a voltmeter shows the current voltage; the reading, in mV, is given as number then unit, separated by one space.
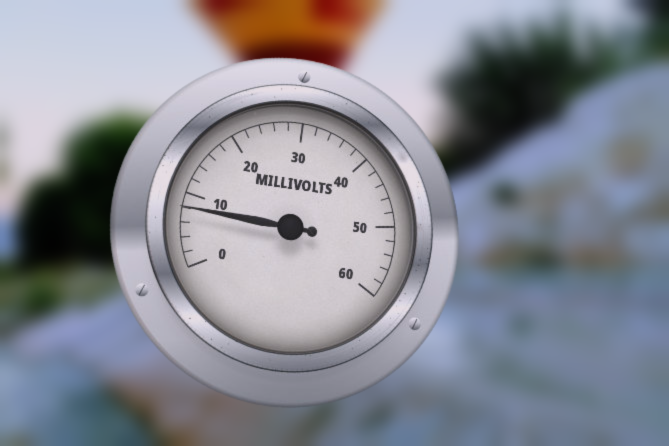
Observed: 8 mV
